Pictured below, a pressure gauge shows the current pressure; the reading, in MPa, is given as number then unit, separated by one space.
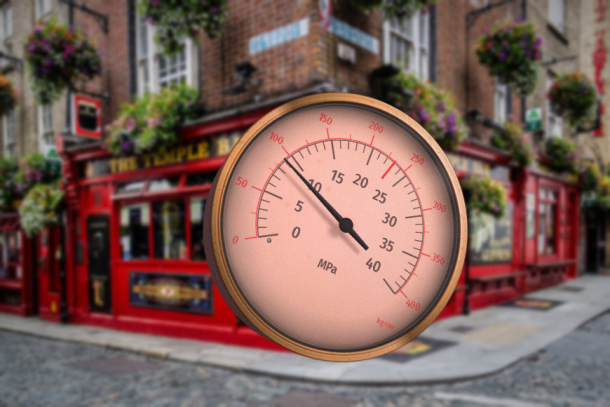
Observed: 9 MPa
